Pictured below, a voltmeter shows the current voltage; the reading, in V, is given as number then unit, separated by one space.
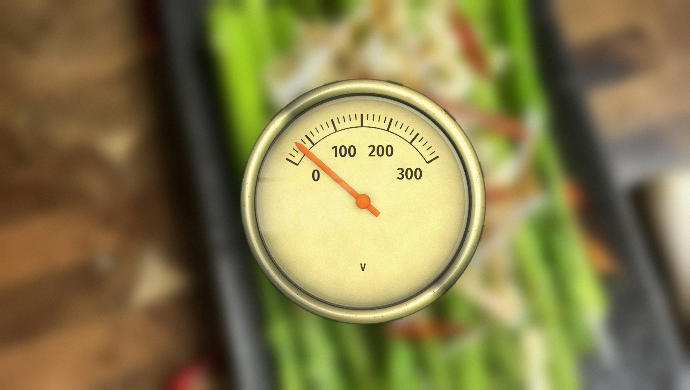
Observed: 30 V
